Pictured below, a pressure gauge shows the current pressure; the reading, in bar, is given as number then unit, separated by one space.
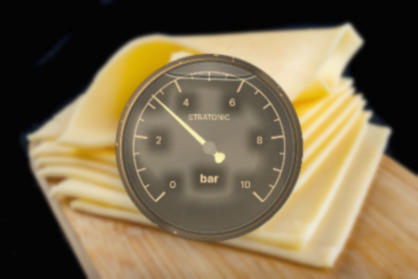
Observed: 3.25 bar
